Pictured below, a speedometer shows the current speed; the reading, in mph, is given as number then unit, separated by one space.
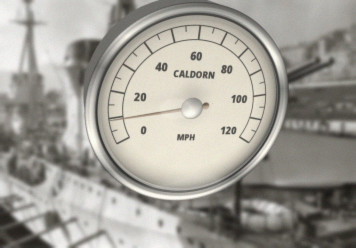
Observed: 10 mph
